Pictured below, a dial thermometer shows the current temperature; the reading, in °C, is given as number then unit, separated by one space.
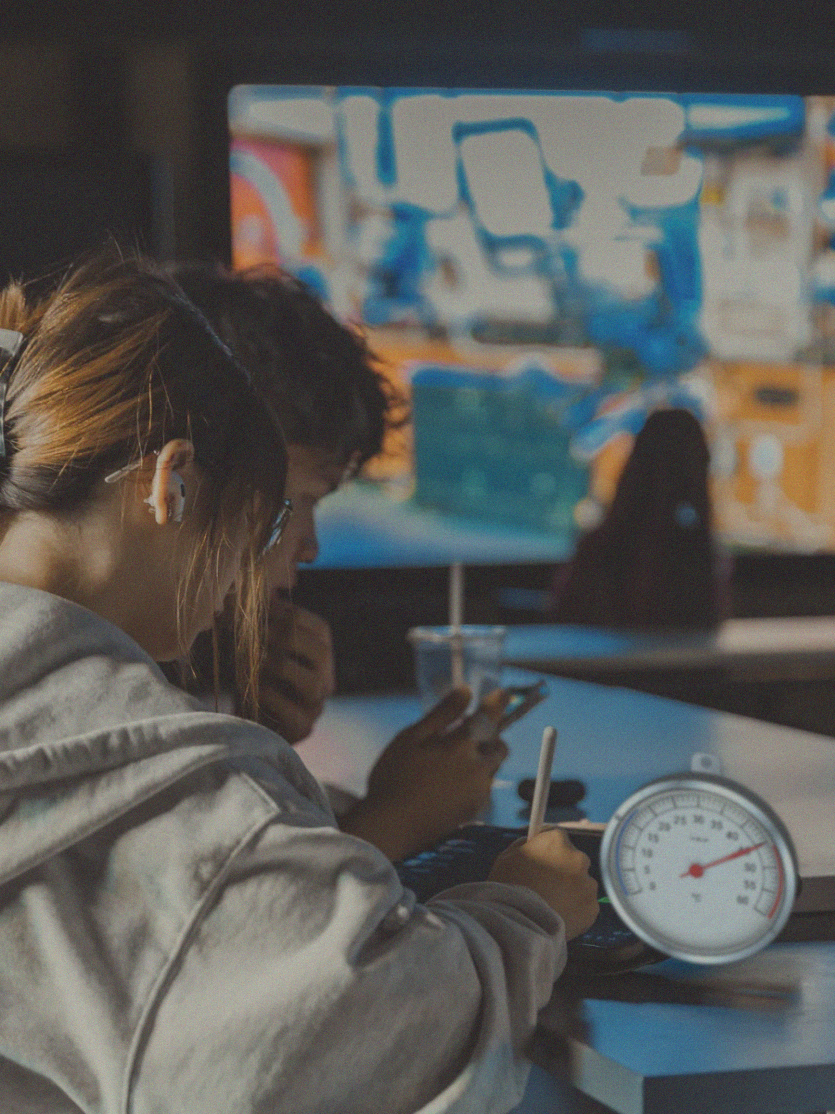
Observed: 45 °C
